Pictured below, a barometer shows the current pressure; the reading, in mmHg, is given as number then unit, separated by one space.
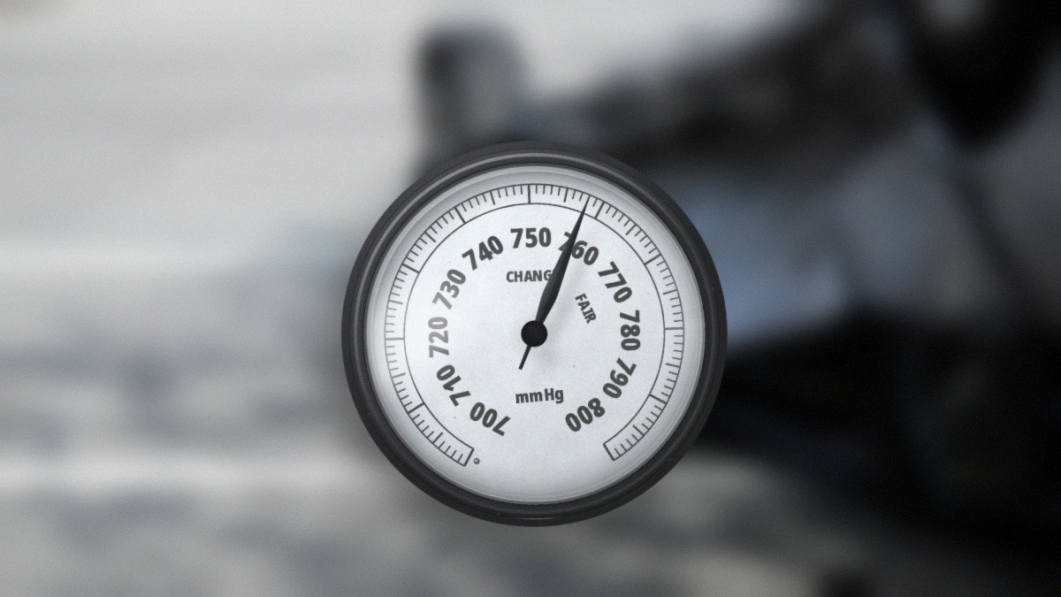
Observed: 758 mmHg
